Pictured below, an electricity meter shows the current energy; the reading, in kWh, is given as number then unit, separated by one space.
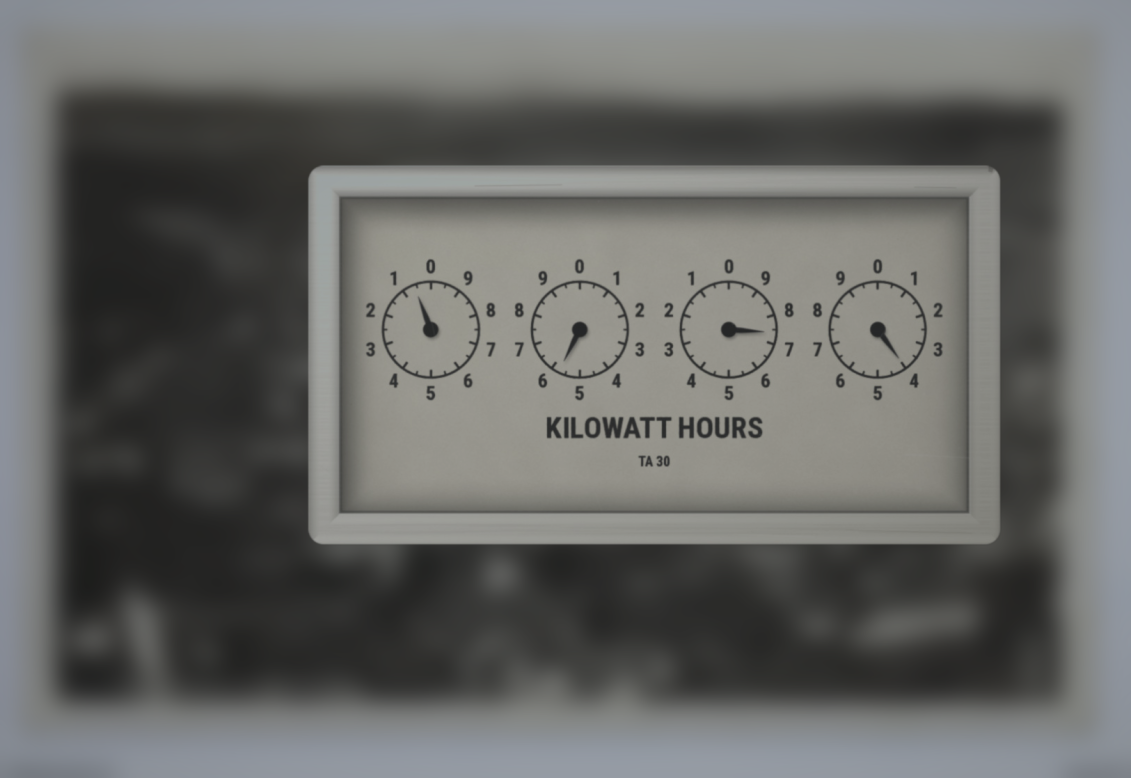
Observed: 574 kWh
